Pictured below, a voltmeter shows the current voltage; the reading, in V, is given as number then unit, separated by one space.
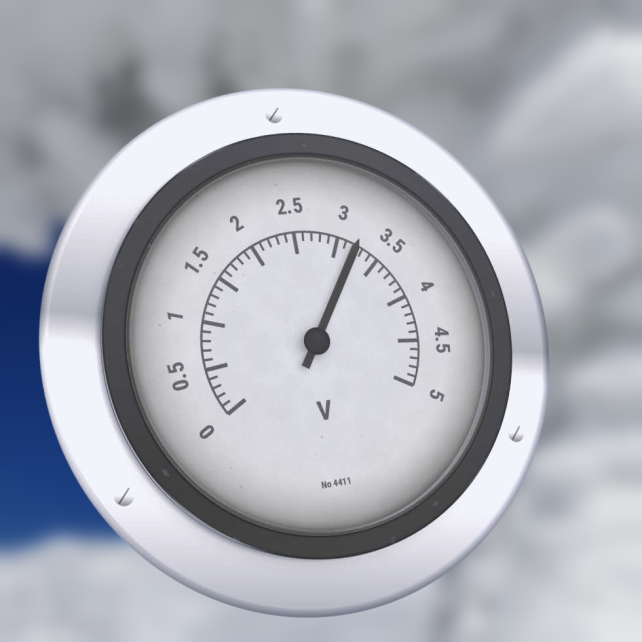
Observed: 3.2 V
